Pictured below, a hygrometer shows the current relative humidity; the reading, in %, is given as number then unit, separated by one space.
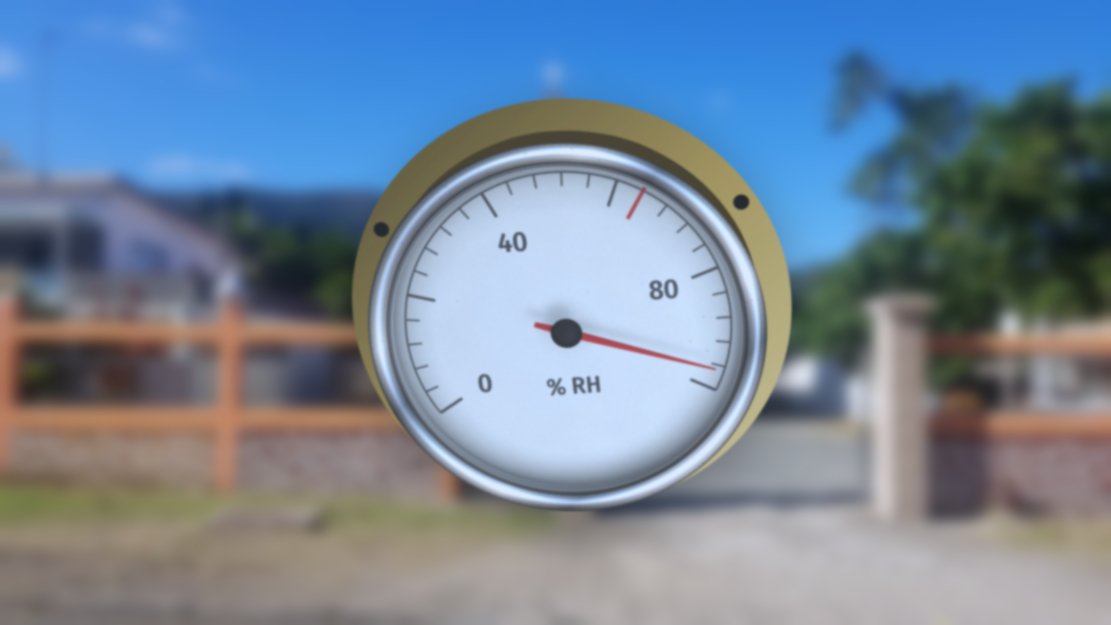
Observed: 96 %
